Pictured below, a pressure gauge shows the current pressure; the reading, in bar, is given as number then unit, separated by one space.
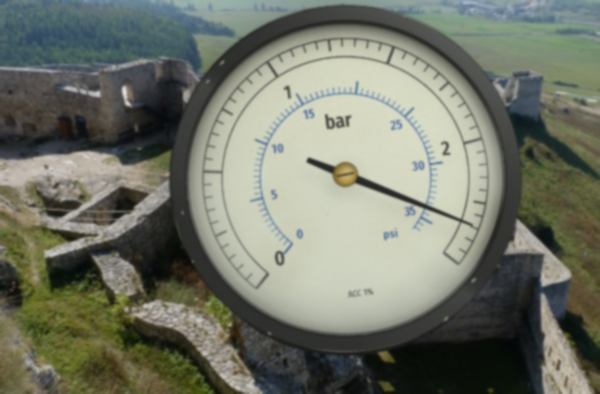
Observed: 2.35 bar
